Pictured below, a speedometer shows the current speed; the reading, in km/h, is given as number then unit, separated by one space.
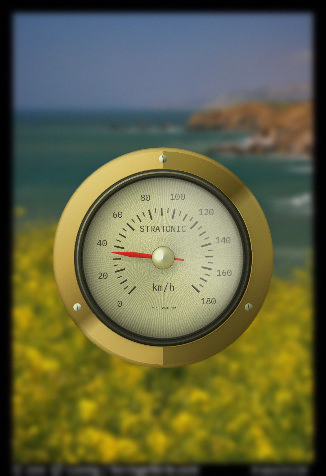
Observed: 35 km/h
